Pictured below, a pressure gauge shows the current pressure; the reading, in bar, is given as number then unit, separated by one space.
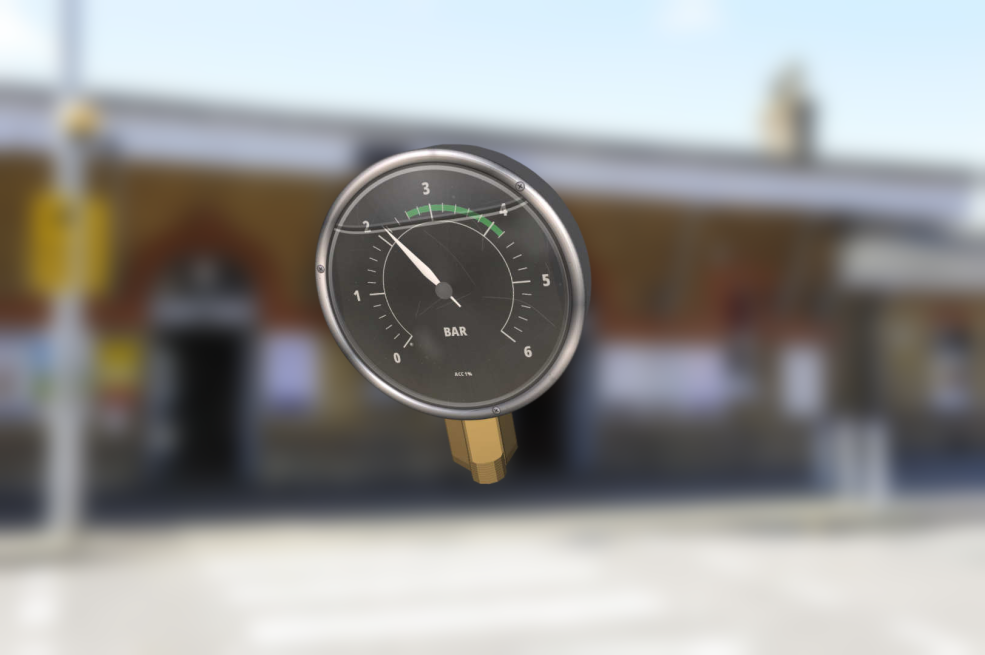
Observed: 2.2 bar
